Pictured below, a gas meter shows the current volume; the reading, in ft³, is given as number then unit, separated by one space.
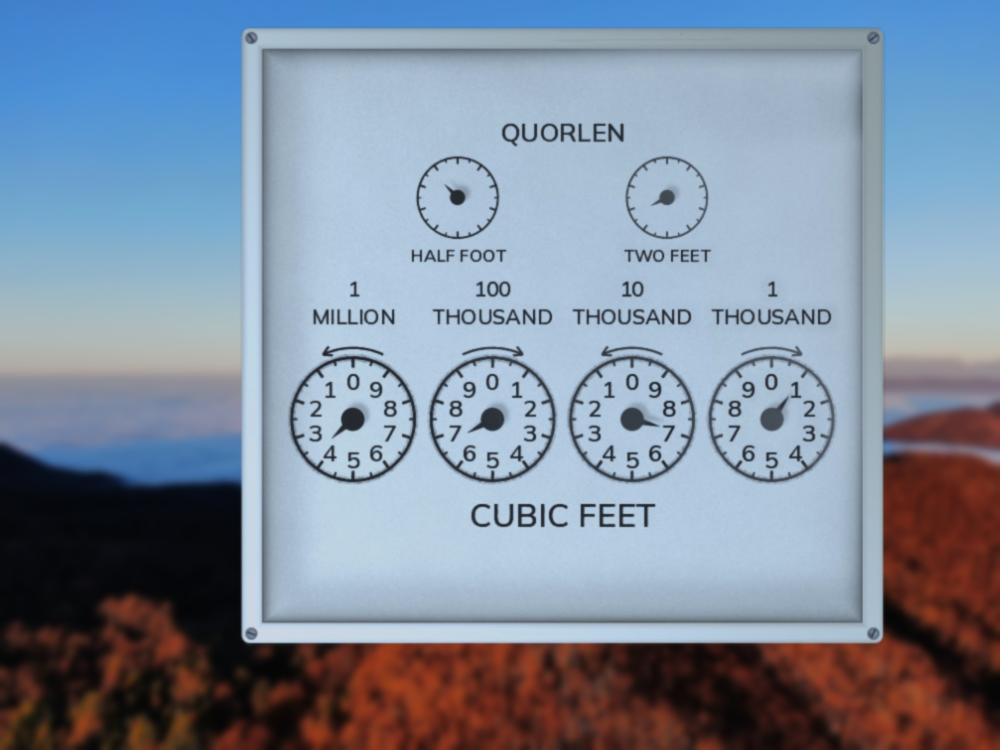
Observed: 367100 ft³
